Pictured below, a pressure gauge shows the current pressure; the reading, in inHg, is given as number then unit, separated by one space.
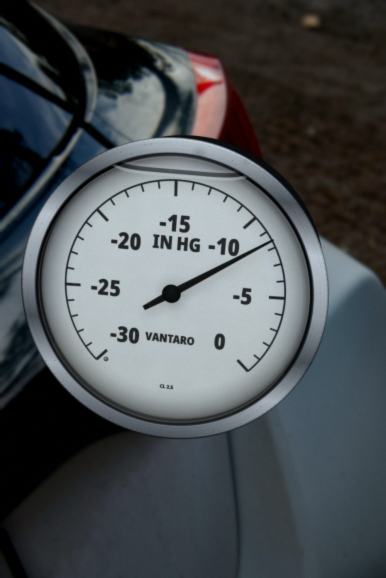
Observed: -8.5 inHg
